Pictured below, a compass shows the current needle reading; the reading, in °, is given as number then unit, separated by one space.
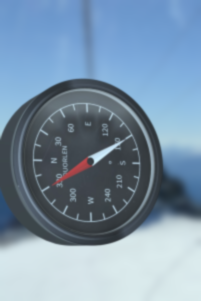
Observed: 330 °
